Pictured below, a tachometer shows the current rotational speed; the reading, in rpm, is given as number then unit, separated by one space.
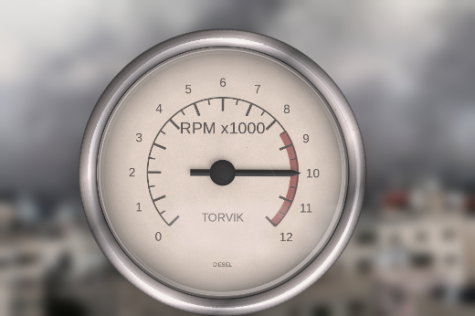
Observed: 10000 rpm
